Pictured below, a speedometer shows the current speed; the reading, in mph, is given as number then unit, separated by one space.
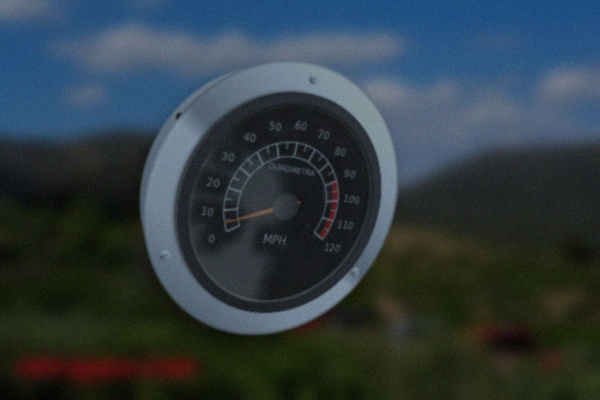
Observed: 5 mph
